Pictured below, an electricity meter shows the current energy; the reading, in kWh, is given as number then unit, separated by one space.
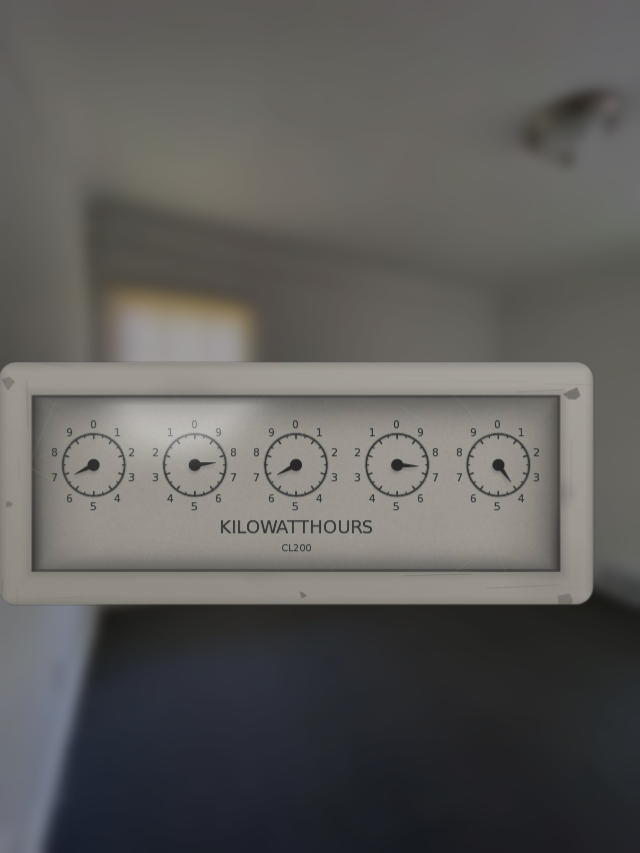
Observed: 67674 kWh
